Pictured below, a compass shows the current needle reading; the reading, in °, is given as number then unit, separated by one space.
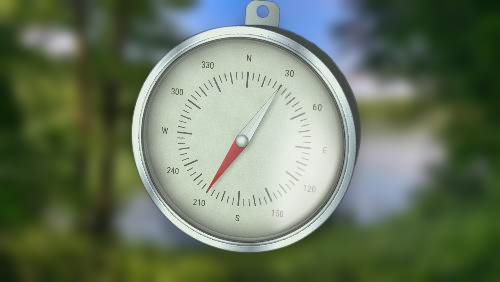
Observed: 210 °
